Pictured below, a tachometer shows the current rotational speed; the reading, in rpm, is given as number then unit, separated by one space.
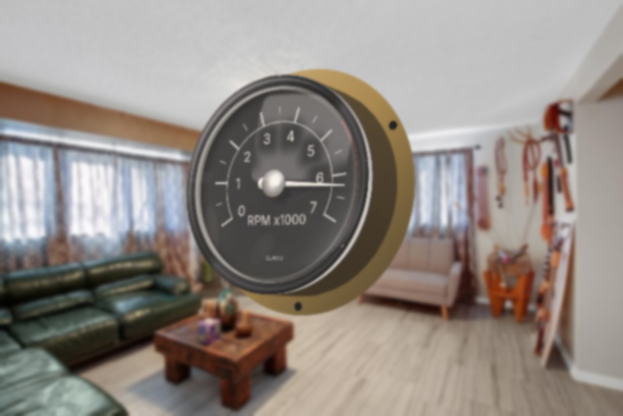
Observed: 6250 rpm
